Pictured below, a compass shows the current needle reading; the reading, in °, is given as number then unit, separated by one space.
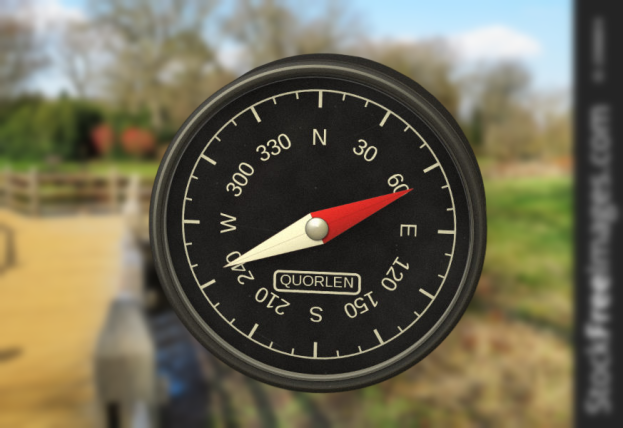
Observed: 65 °
